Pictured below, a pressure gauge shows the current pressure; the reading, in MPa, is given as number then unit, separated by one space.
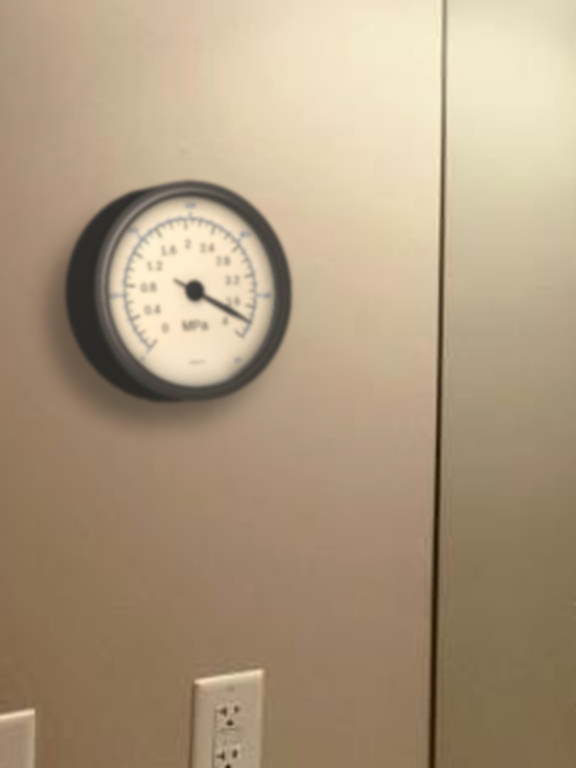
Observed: 3.8 MPa
